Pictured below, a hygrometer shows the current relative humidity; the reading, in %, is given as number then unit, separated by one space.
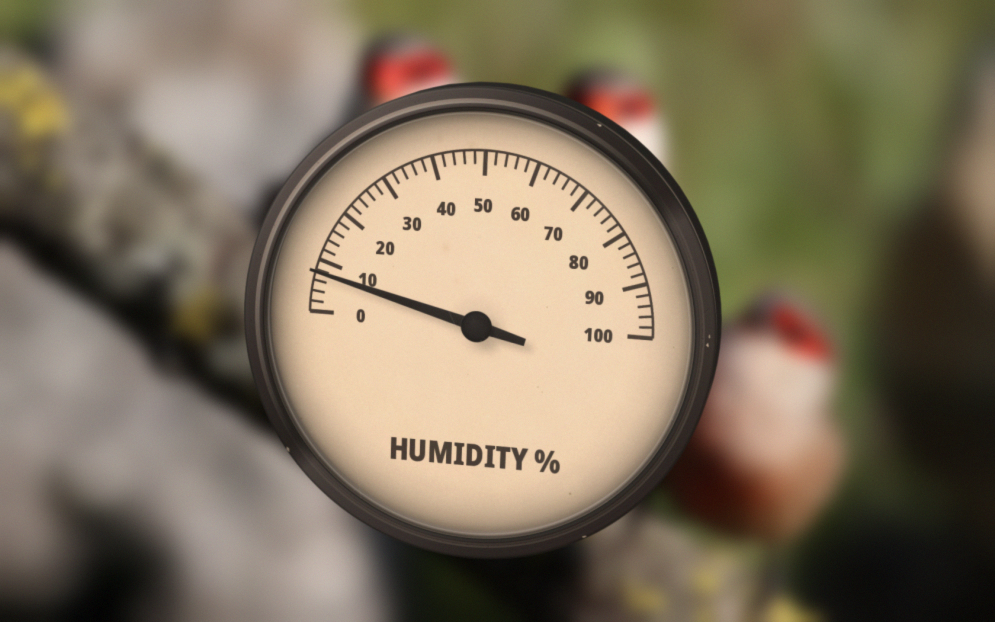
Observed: 8 %
